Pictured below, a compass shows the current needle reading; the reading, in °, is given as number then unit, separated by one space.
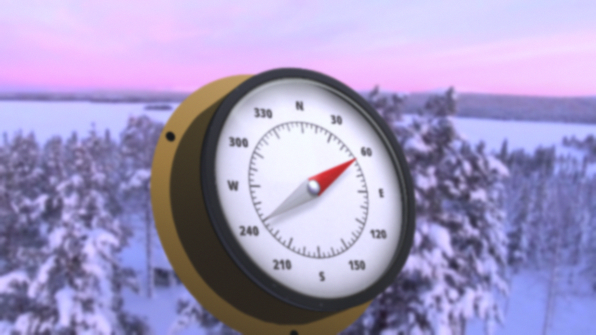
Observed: 60 °
